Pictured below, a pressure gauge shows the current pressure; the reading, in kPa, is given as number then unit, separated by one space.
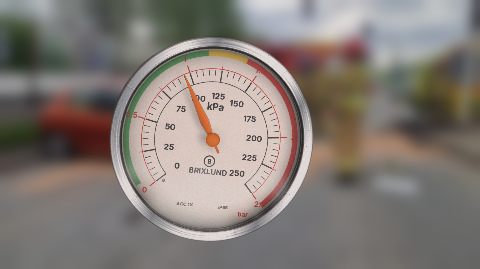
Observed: 95 kPa
